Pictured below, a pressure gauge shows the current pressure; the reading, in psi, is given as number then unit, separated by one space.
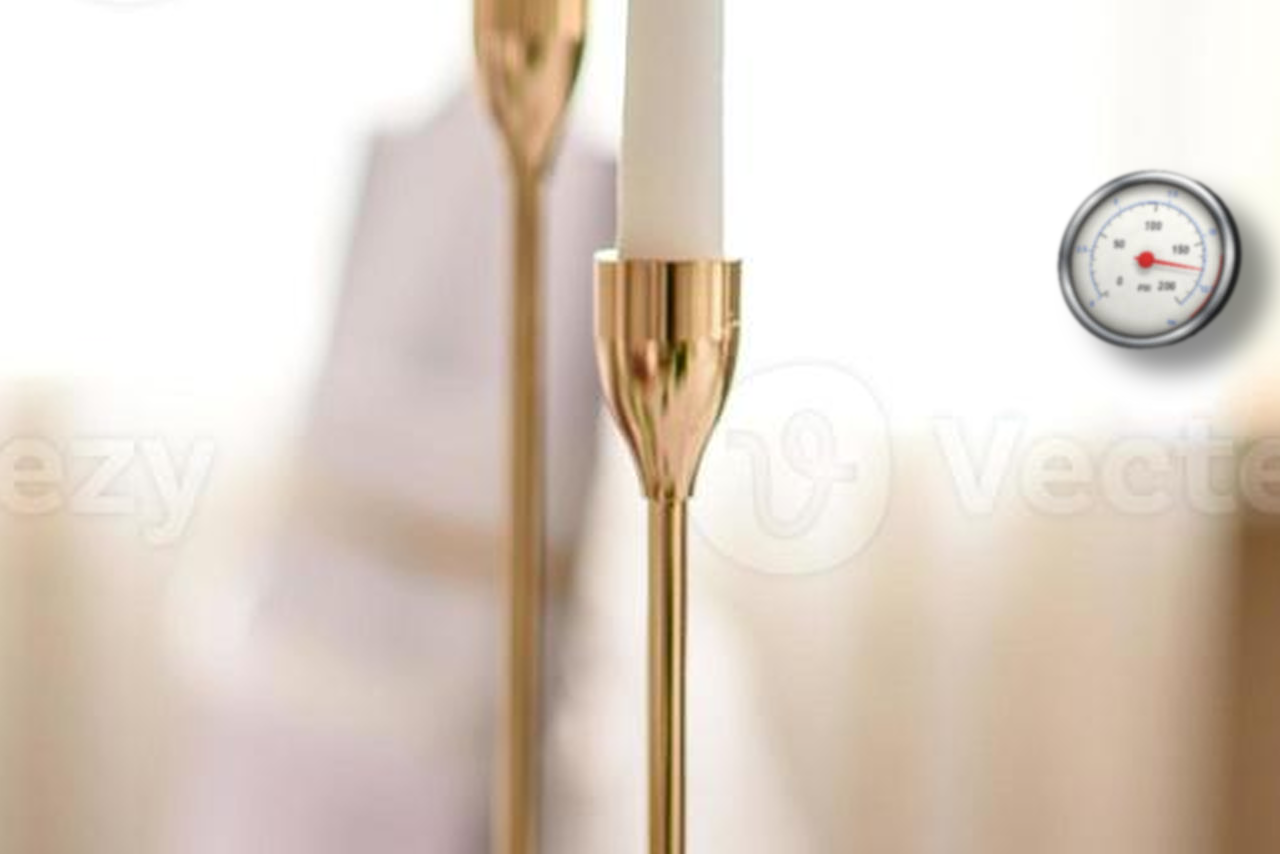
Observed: 170 psi
